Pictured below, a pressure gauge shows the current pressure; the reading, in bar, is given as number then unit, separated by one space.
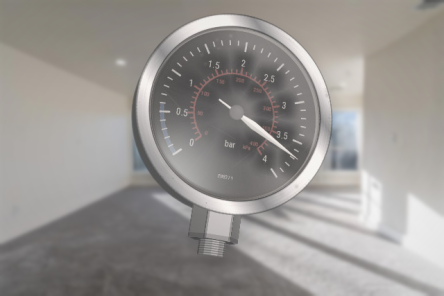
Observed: 3.7 bar
